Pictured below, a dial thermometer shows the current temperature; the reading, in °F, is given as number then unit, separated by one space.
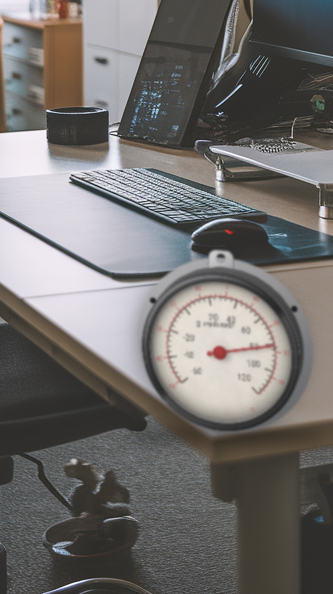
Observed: 80 °F
